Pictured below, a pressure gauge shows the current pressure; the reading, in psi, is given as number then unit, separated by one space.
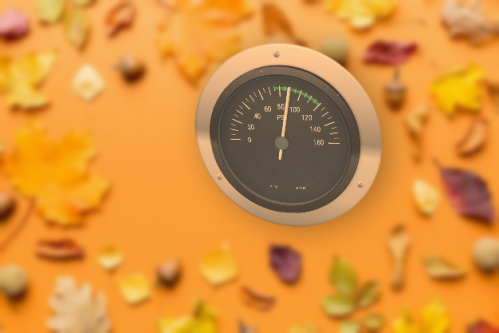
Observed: 90 psi
